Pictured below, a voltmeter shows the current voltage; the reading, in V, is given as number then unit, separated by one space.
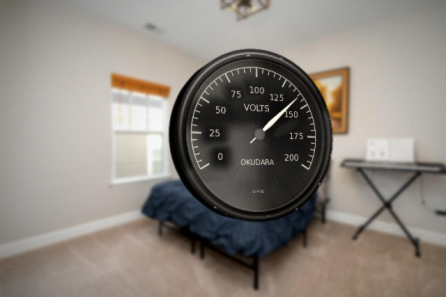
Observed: 140 V
